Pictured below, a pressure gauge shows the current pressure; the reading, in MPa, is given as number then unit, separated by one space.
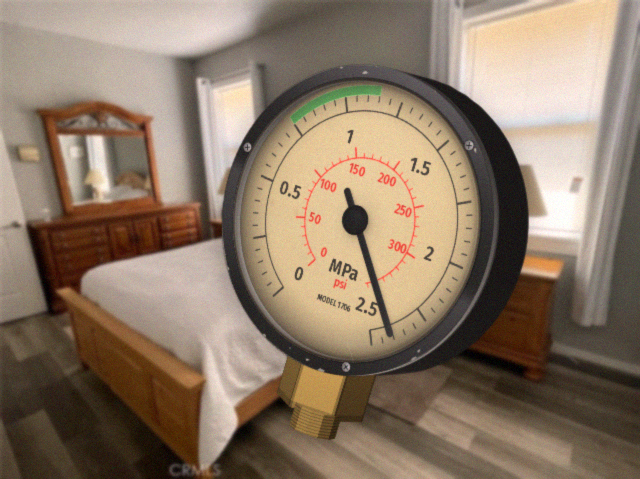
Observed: 2.4 MPa
